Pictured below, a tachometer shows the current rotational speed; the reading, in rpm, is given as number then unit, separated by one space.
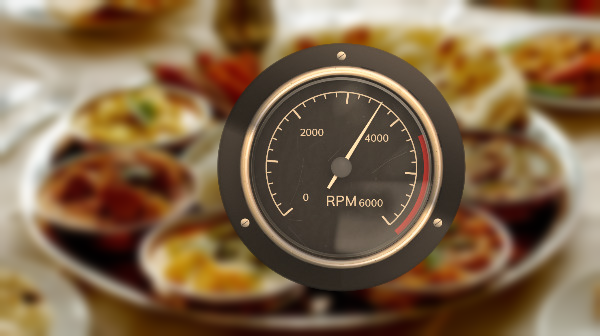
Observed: 3600 rpm
